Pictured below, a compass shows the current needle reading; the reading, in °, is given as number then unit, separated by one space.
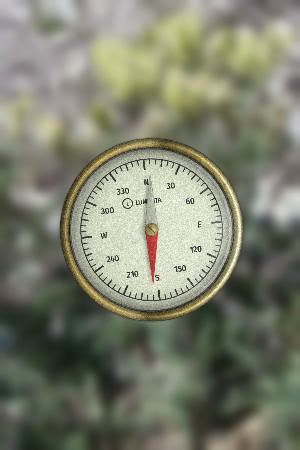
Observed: 185 °
